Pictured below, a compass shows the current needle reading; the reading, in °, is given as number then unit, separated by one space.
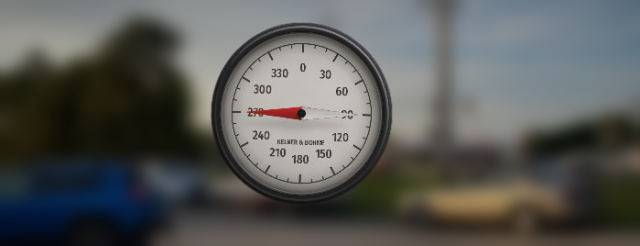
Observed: 270 °
